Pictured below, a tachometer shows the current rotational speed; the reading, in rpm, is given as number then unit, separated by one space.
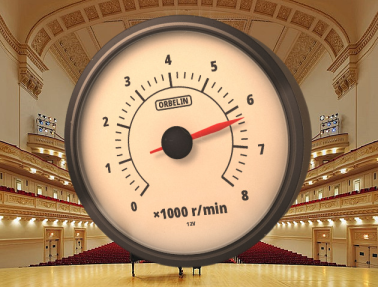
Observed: 6300 rpm
